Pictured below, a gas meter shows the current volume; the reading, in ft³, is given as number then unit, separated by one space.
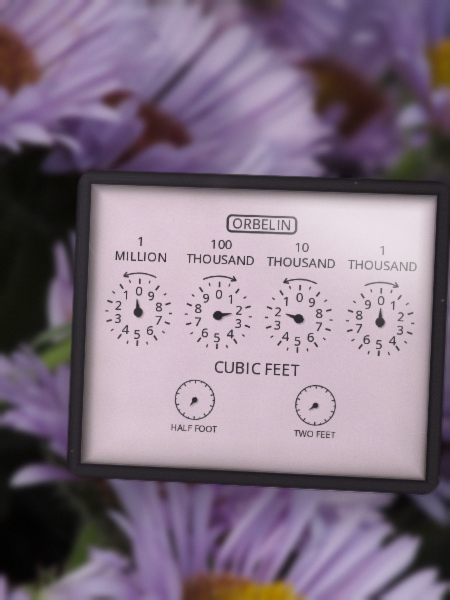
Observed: 22000 ft³
